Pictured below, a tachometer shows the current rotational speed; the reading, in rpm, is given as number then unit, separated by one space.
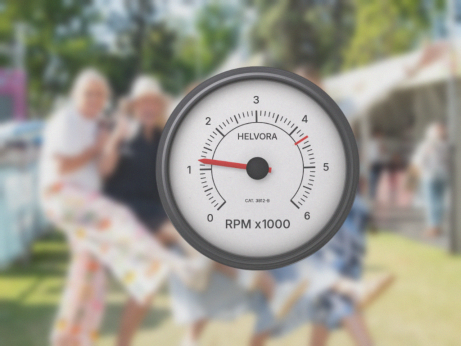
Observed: 1200 rpm
